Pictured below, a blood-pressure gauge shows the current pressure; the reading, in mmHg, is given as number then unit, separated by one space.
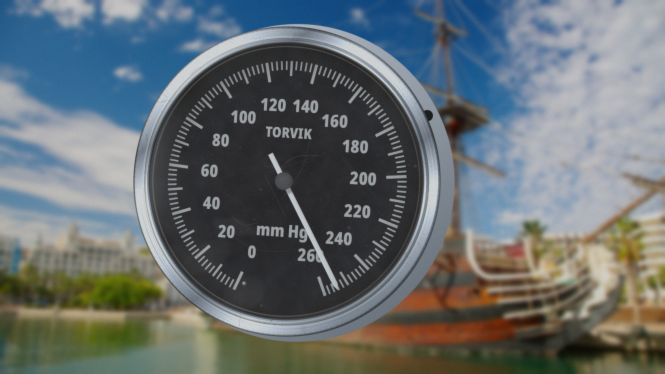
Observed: 254 mmHg
